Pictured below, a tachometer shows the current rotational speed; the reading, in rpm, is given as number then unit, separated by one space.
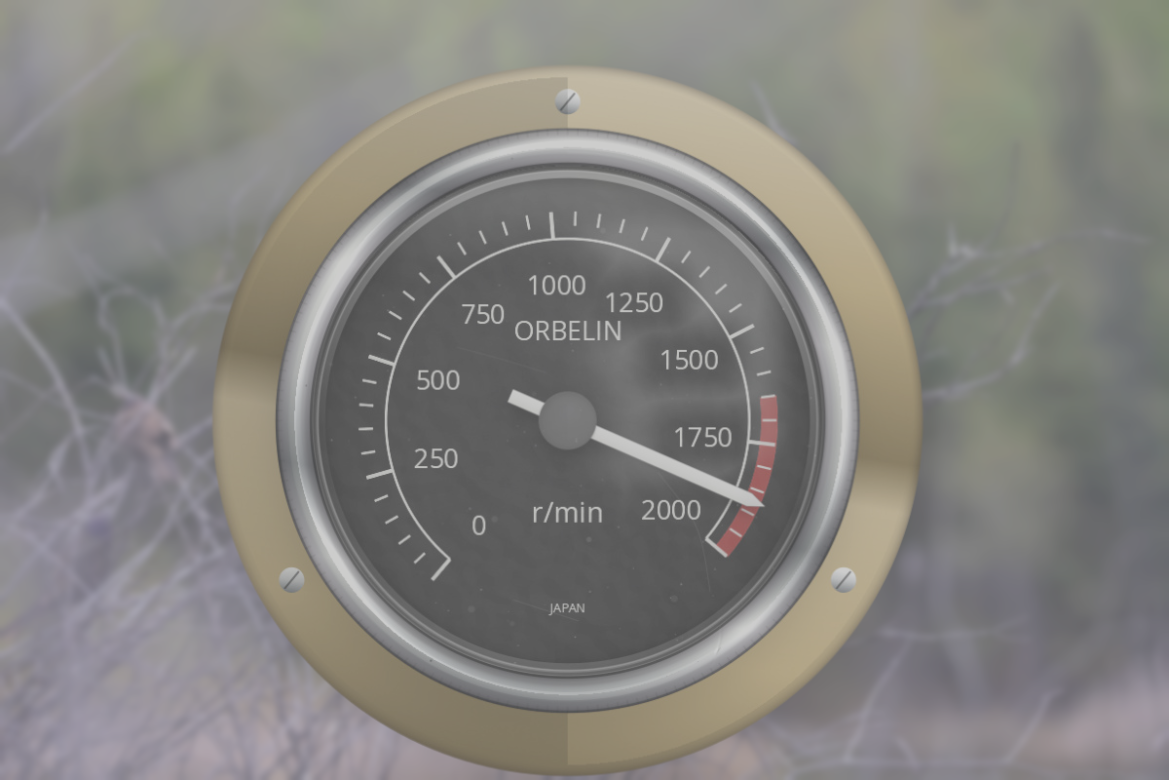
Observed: 1875 rpm
